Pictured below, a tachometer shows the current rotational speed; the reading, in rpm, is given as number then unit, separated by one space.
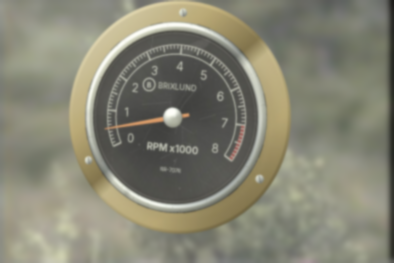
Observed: 500 rpm
